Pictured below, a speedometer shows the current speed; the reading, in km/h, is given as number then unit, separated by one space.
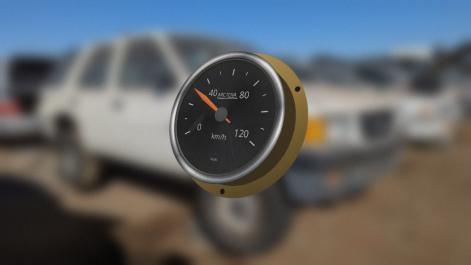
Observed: 30 km/h
